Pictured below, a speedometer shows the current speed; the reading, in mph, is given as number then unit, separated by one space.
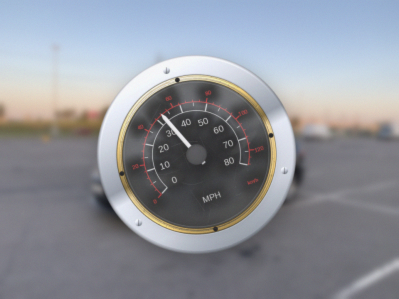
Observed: 32.5 mph
